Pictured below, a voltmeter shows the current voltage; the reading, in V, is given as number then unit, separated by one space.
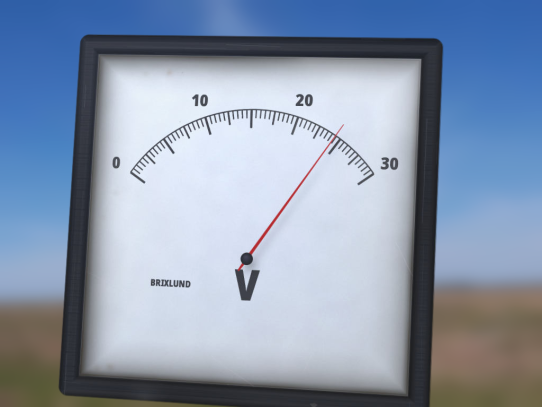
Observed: 24.5 V
